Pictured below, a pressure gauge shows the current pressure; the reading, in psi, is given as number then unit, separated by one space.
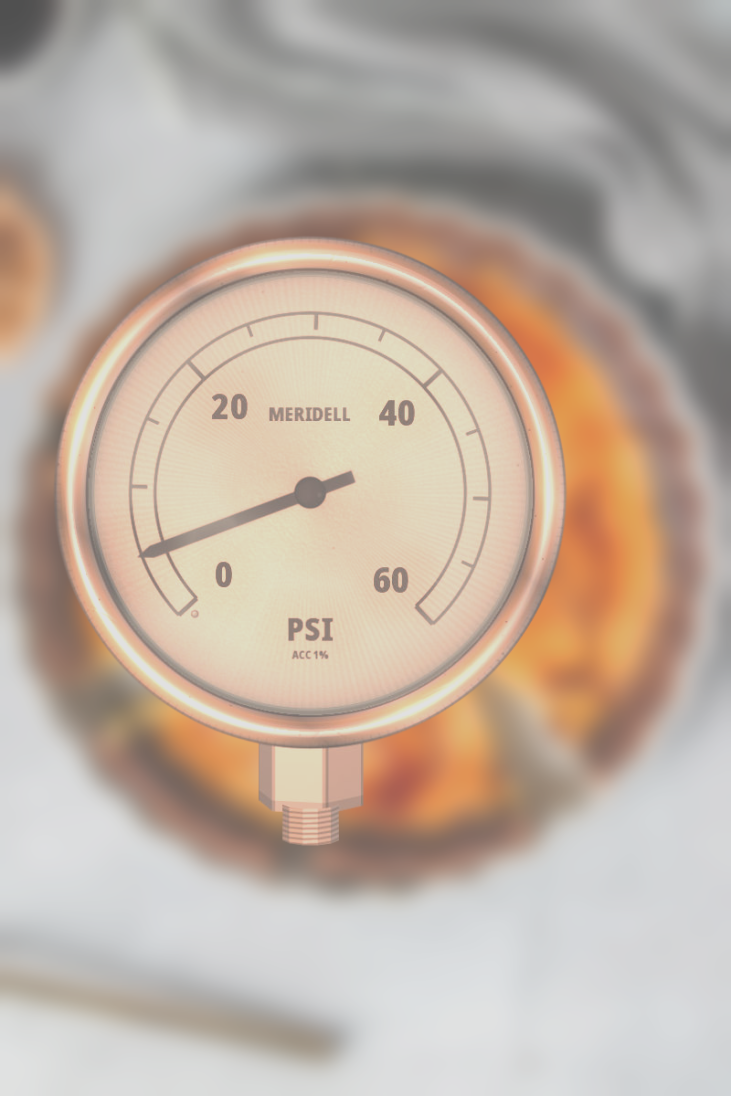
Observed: 5 psi
